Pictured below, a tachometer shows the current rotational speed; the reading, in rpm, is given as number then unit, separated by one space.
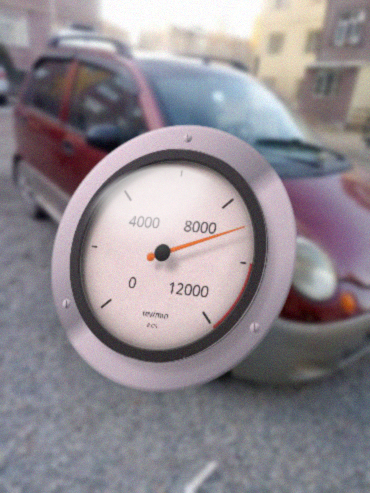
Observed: 9000 rpm
